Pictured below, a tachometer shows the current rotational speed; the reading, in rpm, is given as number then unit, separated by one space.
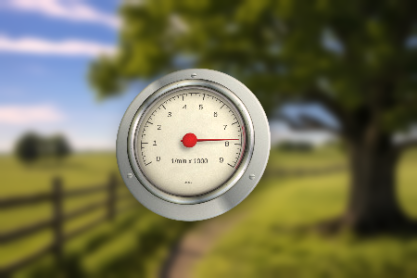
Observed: 7800 rpm
